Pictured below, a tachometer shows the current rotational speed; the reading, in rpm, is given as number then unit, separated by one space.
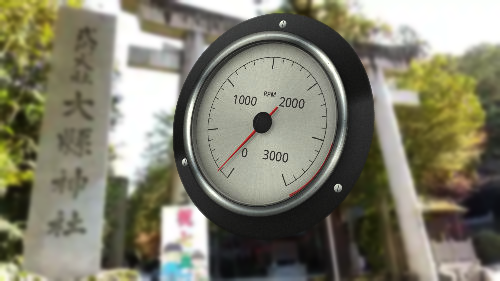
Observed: 100 rpm
